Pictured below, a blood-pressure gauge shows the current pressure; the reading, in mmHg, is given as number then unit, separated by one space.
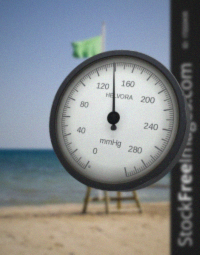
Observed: 140 mmHg
